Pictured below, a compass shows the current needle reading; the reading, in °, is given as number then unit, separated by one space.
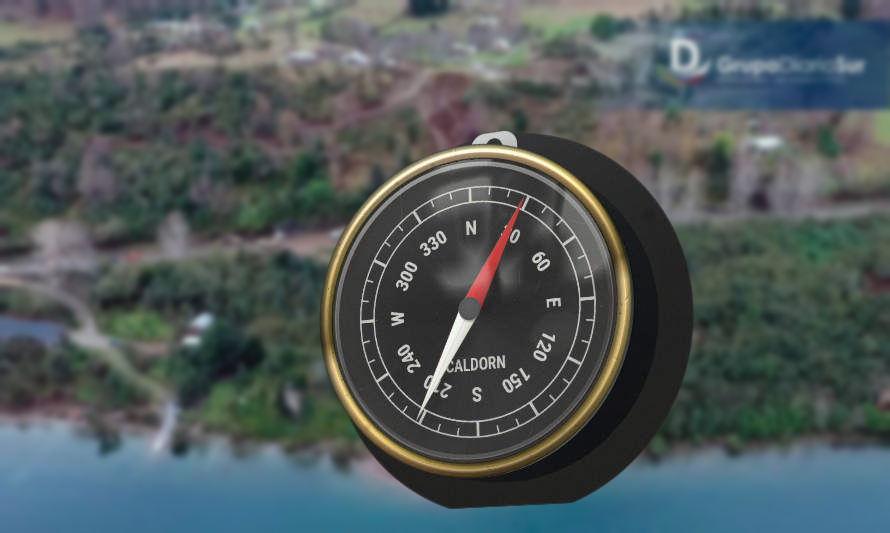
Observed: 30 °
